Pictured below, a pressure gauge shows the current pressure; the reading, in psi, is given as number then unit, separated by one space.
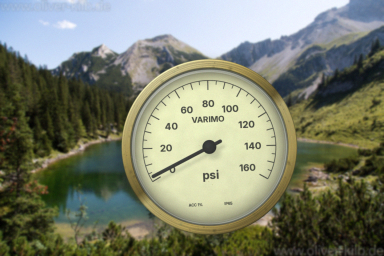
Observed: 2.5 psi
